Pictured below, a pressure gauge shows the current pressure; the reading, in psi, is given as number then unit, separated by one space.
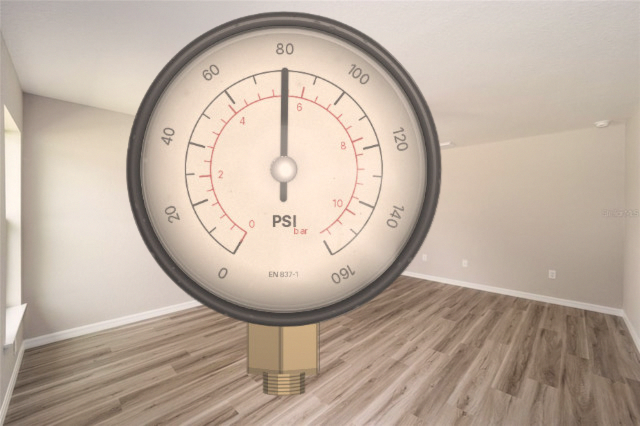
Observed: 80 psi
